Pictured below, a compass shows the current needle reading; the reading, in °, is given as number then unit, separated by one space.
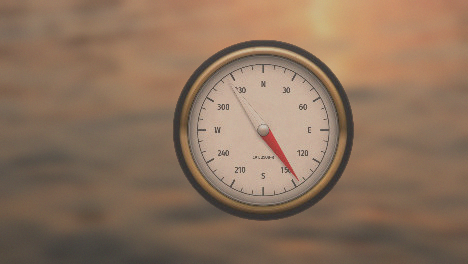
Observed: 145 °
